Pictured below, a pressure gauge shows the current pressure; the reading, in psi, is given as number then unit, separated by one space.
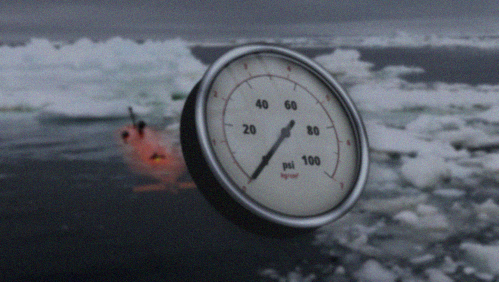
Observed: 0 psi
